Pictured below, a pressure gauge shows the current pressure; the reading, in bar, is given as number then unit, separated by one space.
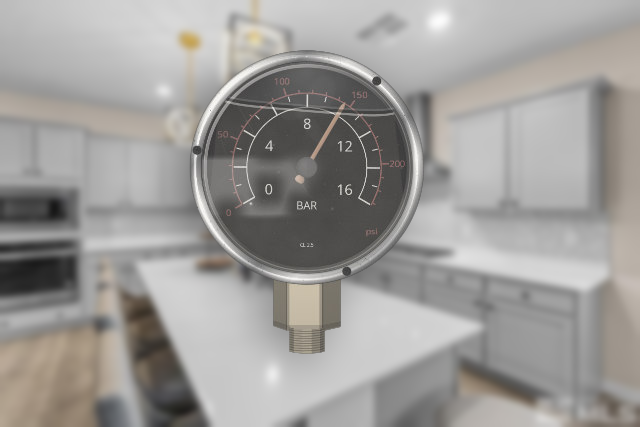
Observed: 10 bar
